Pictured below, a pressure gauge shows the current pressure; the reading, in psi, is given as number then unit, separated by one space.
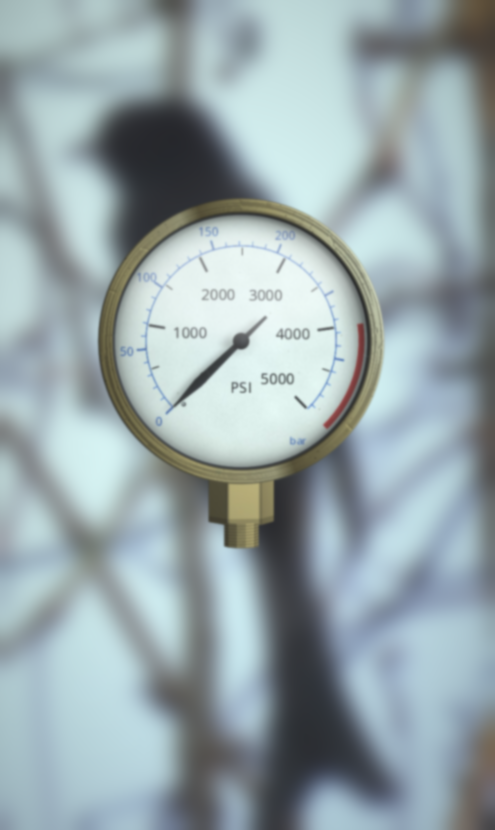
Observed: 0 psi
